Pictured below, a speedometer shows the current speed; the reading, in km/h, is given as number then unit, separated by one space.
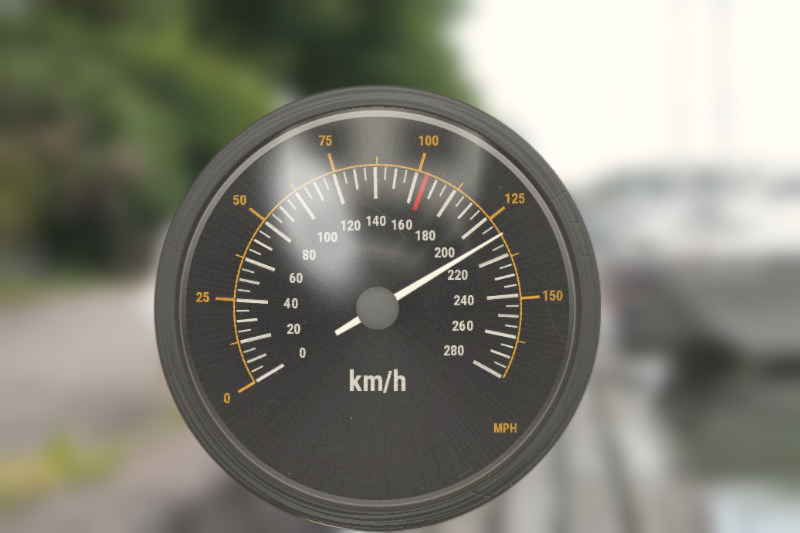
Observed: 210 km/h
